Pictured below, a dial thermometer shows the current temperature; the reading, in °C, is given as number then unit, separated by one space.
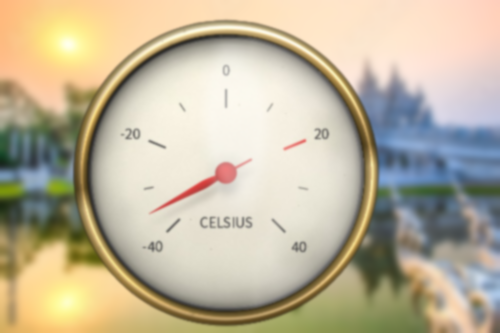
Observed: -35 °C
